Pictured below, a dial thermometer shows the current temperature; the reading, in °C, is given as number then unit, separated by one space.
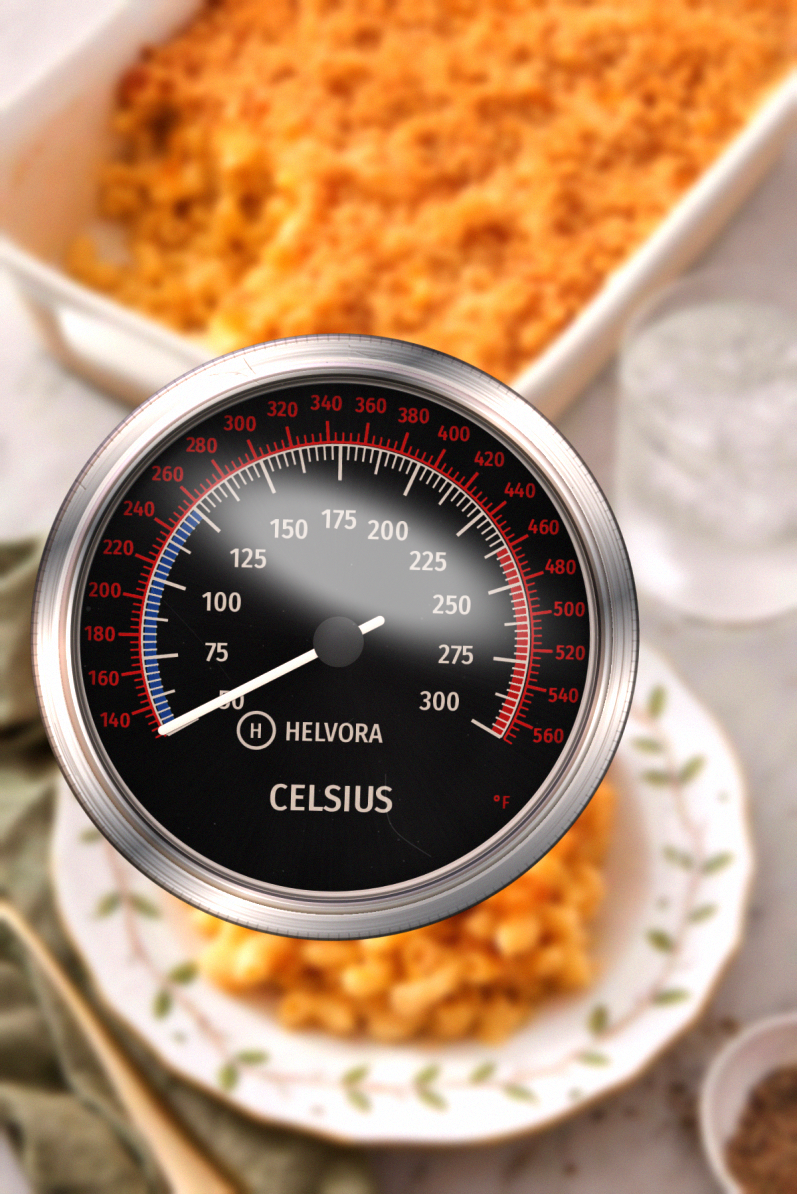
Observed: 52.5 °C
